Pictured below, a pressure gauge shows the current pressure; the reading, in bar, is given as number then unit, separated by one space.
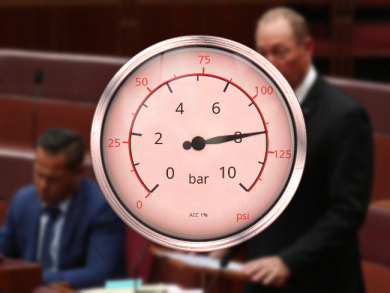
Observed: 8 bar
